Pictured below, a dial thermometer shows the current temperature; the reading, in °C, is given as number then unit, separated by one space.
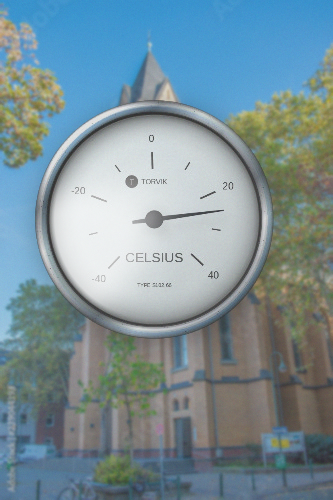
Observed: 25 °C
